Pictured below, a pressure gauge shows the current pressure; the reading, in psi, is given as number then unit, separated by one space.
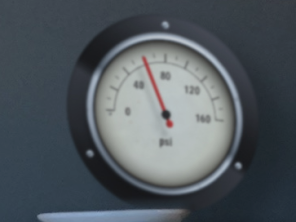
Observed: 60 psi
